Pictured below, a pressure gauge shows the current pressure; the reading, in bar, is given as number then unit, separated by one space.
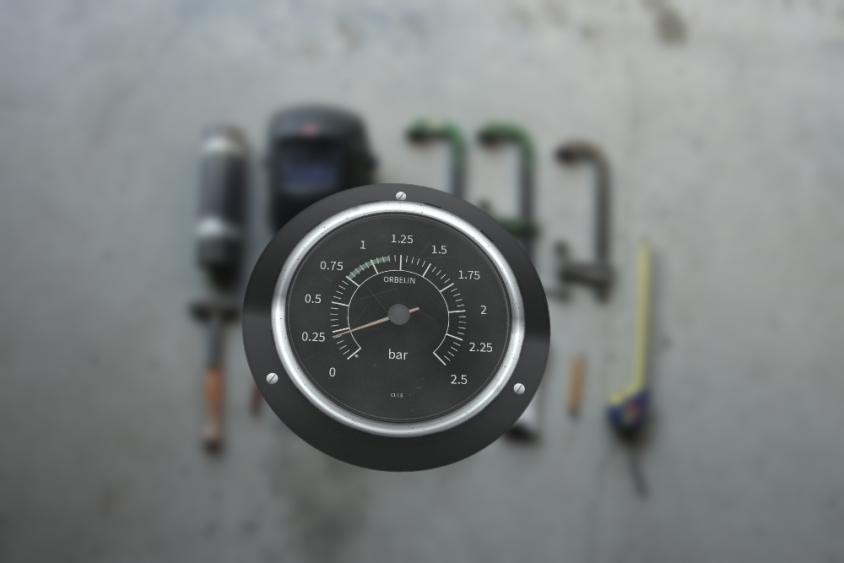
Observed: 0.2 bar
